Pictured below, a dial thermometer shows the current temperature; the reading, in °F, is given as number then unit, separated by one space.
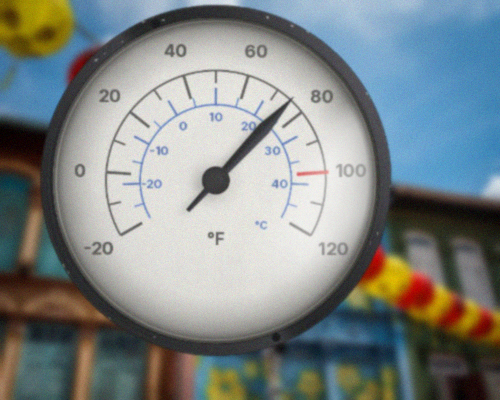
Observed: 75 °F
